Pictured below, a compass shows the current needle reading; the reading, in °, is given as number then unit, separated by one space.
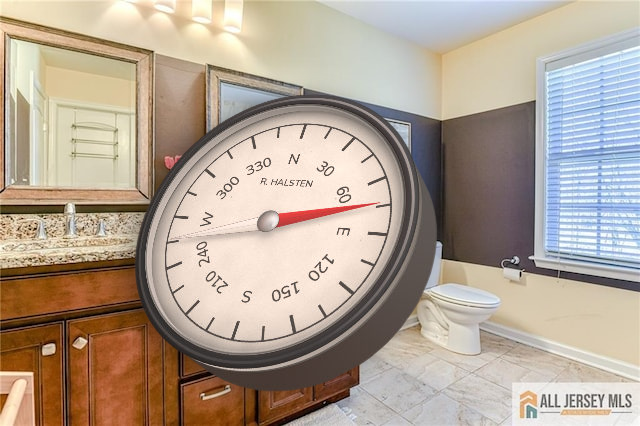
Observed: 75 °
